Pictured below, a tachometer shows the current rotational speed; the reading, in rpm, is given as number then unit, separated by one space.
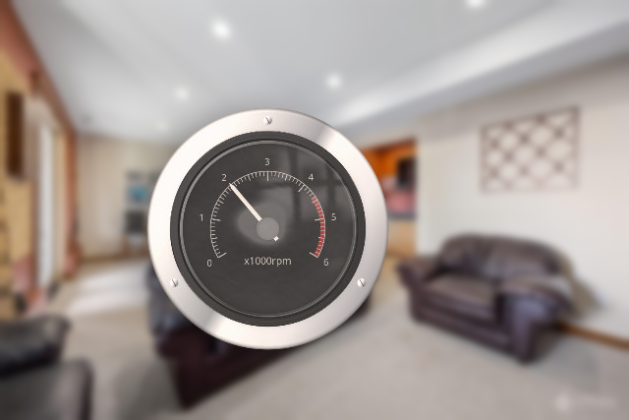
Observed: 2000 rpm
